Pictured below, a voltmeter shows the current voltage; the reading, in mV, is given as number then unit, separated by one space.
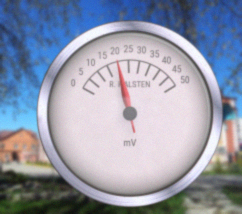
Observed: 20 mV
